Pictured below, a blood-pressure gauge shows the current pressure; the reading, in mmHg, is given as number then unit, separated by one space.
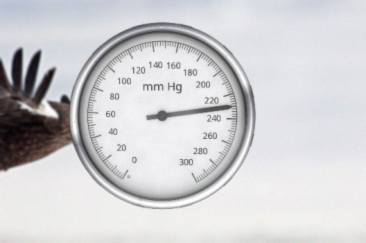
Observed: 230 mmHg
